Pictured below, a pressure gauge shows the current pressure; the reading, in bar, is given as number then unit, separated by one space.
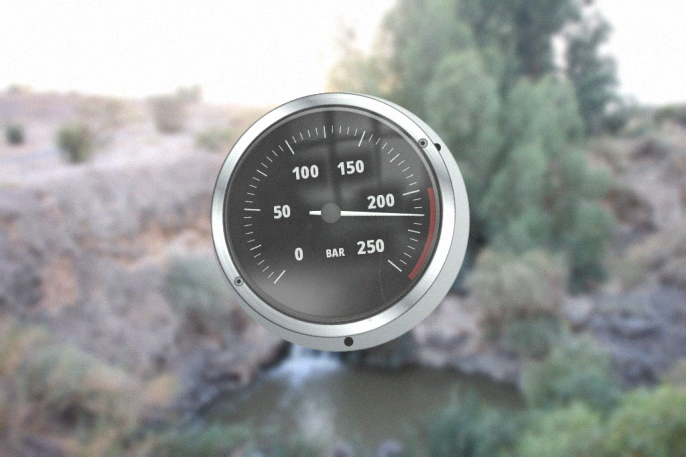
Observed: 215 bar
